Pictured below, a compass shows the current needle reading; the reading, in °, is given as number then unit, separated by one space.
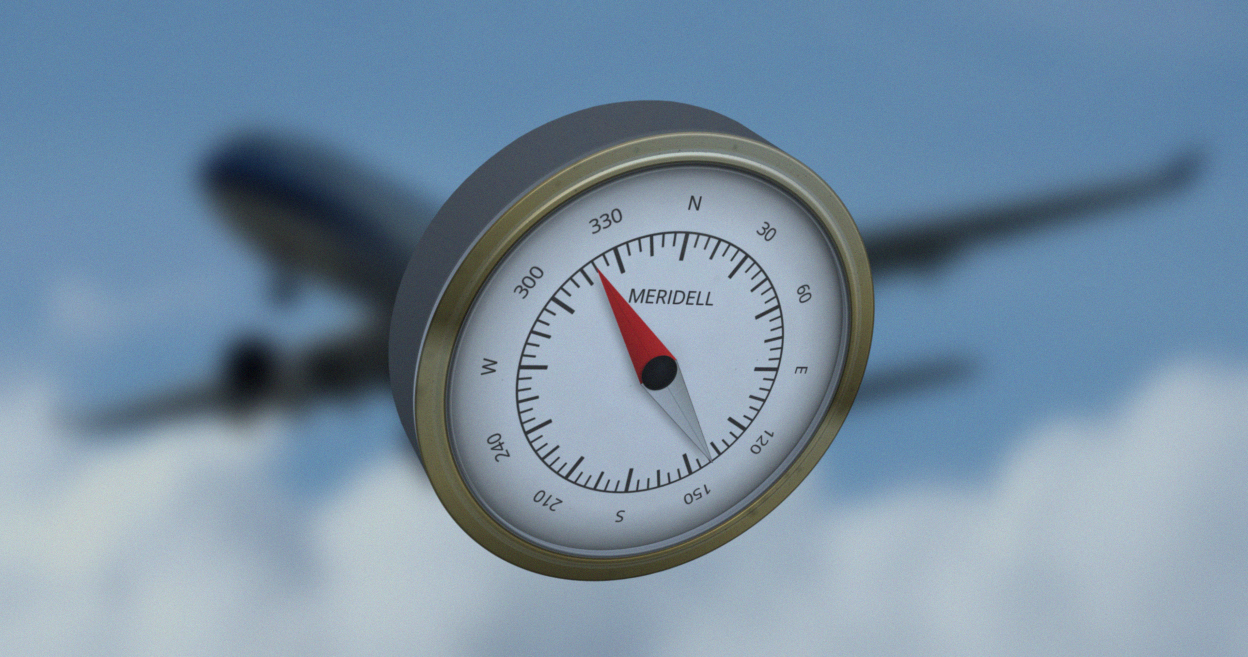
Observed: 320 °
